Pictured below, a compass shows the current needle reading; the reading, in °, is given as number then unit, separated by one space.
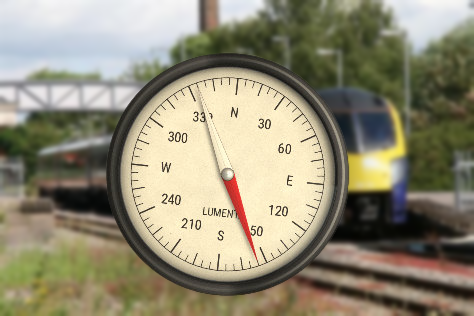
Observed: 155 °
